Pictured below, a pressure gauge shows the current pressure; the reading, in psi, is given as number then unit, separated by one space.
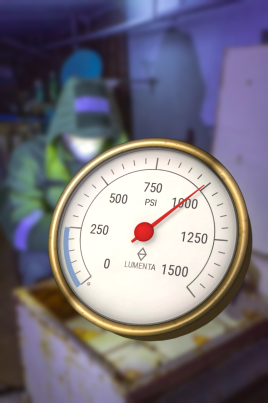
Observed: 1000 psi
